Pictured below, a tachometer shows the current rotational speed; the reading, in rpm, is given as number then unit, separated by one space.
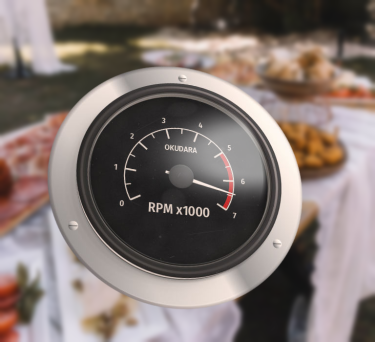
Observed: 6500 rpm
